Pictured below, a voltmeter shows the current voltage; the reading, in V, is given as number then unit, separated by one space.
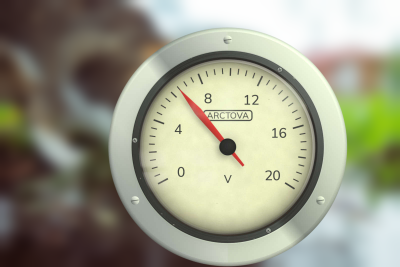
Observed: 6.5 V
